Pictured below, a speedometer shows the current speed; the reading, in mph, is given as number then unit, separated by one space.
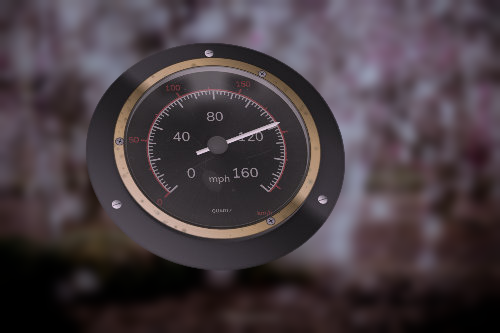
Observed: 120 mph
